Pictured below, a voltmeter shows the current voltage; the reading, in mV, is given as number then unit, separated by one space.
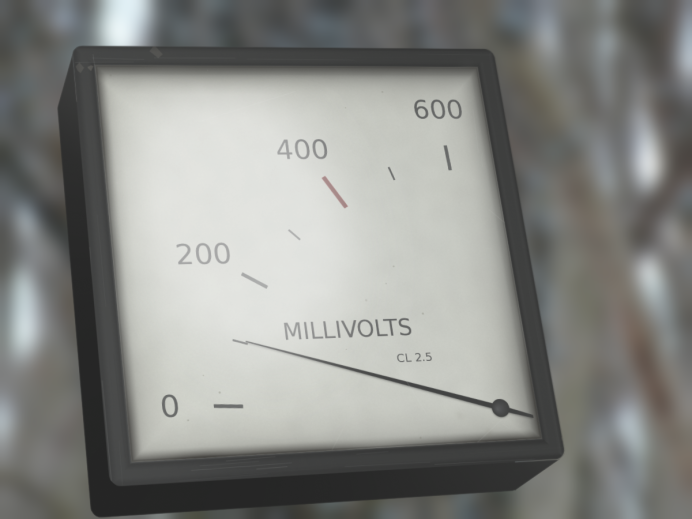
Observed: 100 mV
